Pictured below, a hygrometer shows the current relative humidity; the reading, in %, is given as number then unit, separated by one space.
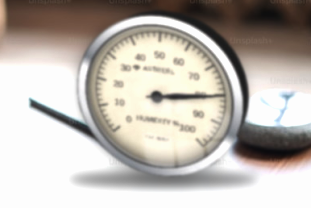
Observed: 80 %
